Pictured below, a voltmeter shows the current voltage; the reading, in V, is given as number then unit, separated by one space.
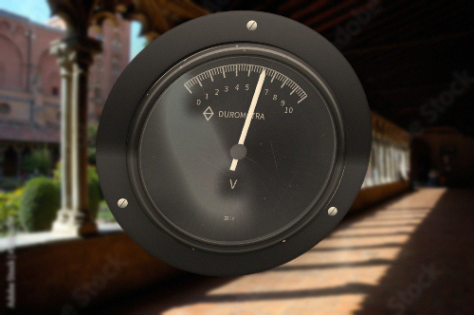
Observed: 6 V
